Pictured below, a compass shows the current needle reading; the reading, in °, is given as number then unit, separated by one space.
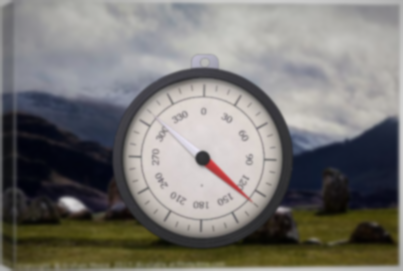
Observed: 130 °
